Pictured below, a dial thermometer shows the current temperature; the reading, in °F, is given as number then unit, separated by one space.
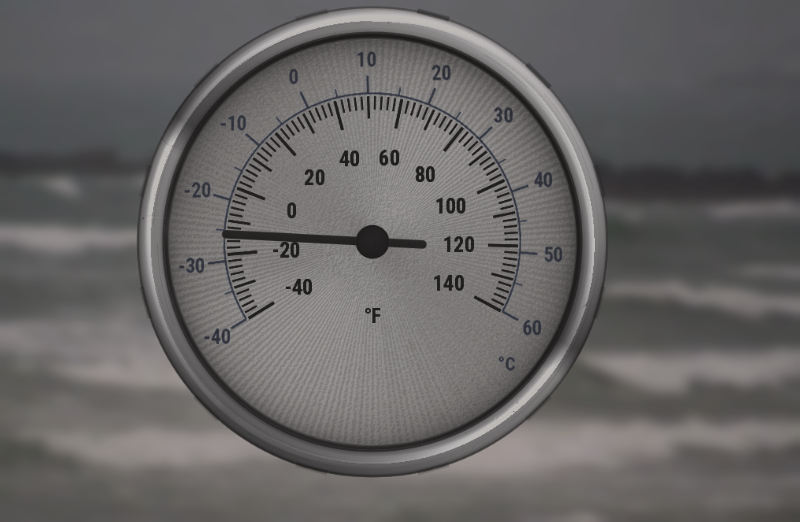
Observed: -14 °F
